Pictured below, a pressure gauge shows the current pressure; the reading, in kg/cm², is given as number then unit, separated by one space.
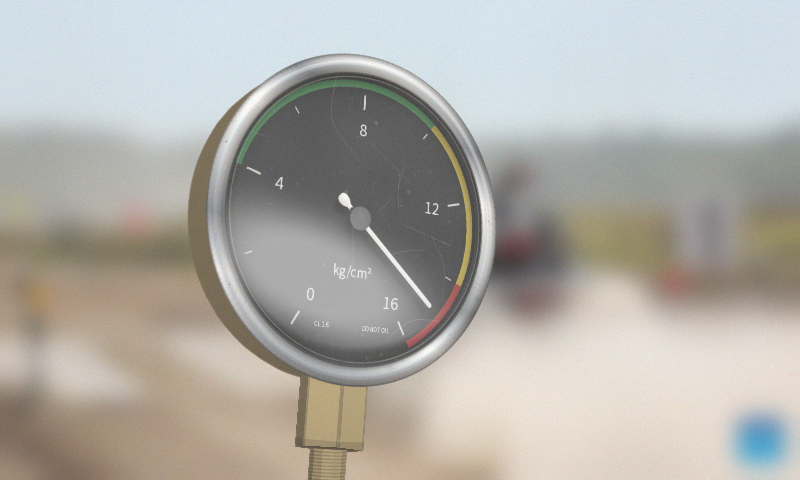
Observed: 15 kg/cm²
